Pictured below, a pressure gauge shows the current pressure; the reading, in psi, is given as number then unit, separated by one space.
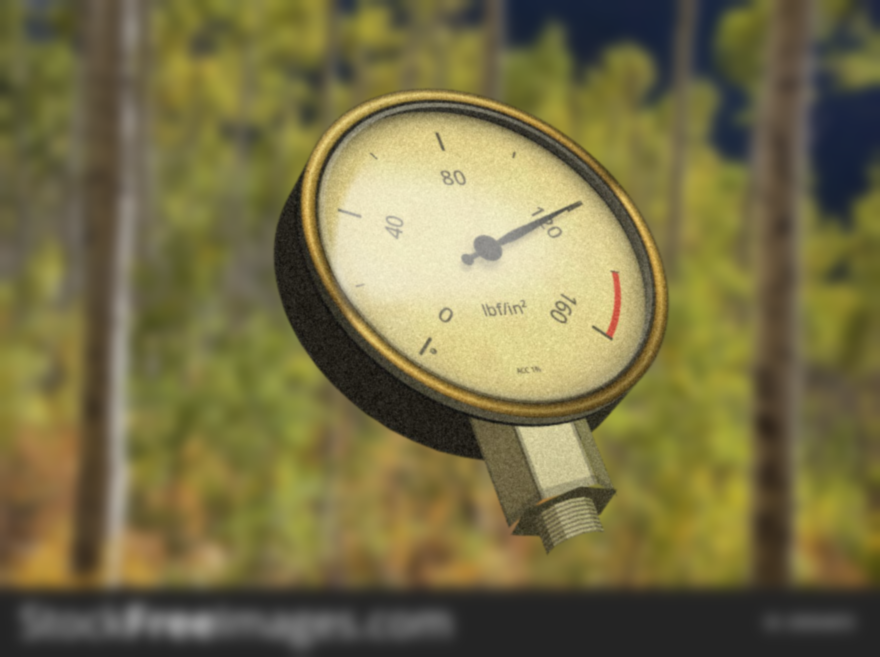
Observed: 120 psi
